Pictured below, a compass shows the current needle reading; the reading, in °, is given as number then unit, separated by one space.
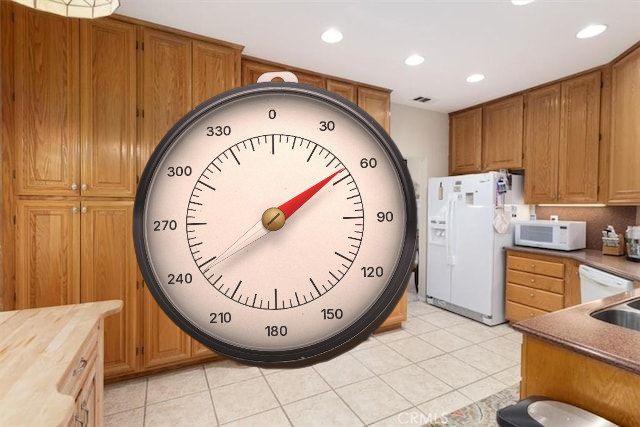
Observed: 55 °
